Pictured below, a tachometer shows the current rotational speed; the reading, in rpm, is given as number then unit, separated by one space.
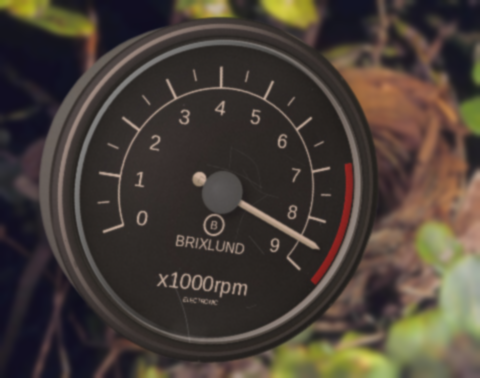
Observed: 8500 rpm
